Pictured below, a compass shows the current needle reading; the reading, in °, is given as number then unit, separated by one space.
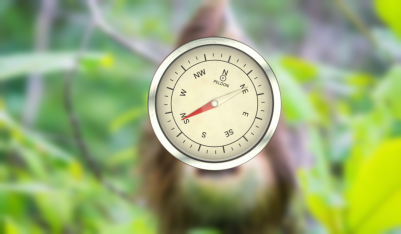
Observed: 225 °
